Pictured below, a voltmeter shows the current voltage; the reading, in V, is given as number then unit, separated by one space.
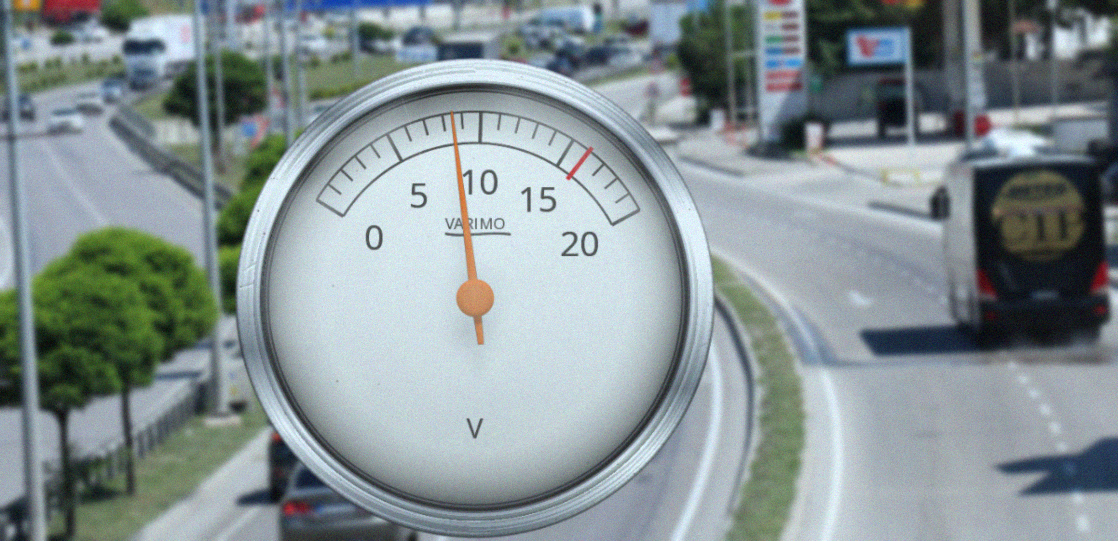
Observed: 8.5 V
